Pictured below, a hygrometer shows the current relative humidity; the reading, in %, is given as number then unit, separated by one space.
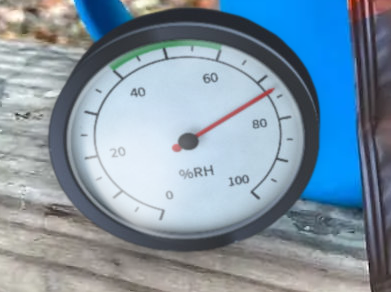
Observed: 72.5 %
